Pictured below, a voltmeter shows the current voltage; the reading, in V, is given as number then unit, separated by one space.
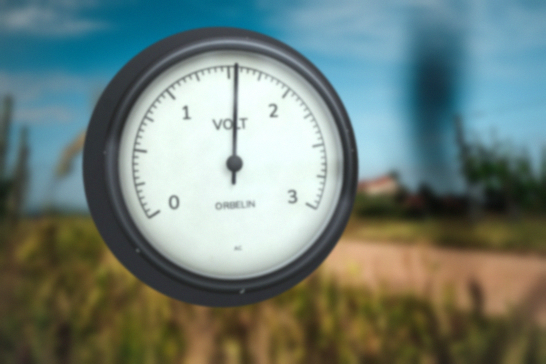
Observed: 1.55 V
